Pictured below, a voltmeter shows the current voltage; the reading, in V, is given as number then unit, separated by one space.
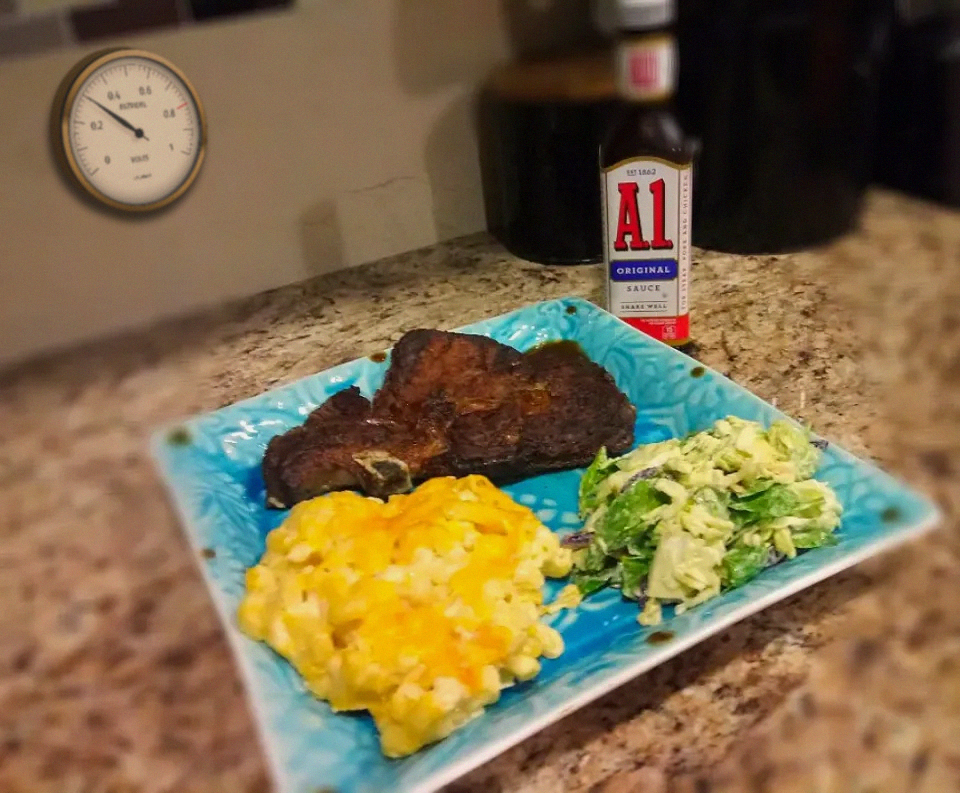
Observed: 0.3 V
